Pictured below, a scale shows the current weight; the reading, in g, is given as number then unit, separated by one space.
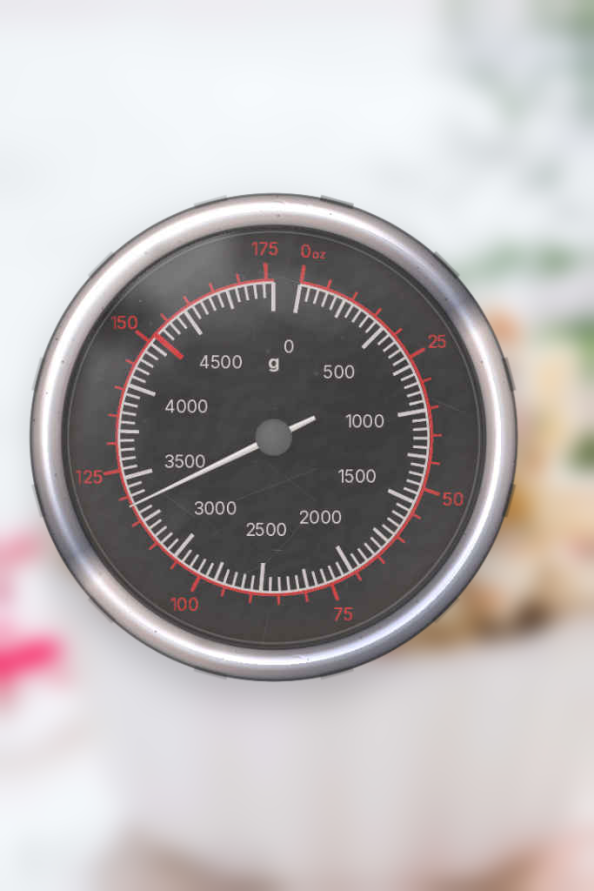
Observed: 3350 g
